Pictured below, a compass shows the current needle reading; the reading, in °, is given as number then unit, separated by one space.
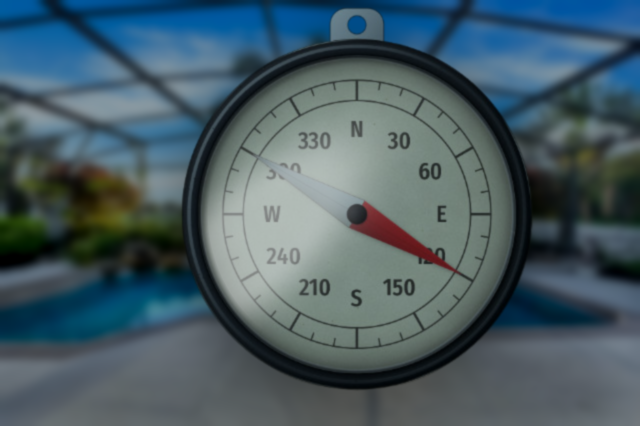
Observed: 120 °
